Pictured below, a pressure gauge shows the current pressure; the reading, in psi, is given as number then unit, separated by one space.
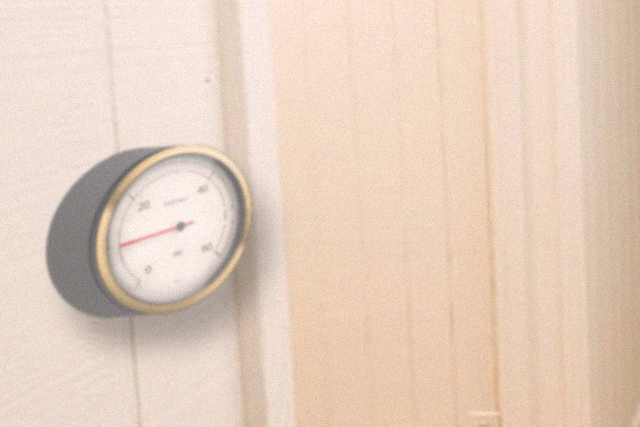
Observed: 10 psi
